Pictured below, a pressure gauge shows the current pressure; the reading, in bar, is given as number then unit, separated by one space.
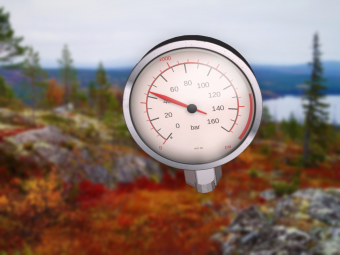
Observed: 45 bar
